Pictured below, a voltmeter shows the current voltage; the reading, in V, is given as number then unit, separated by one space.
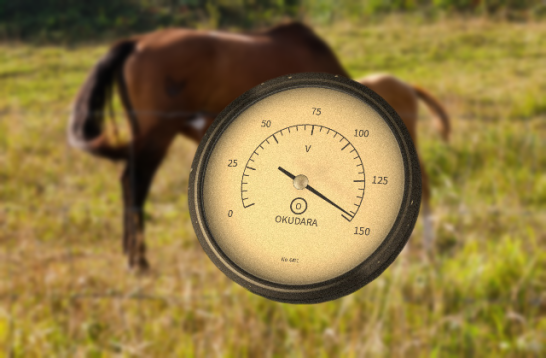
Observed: 147.5 V
